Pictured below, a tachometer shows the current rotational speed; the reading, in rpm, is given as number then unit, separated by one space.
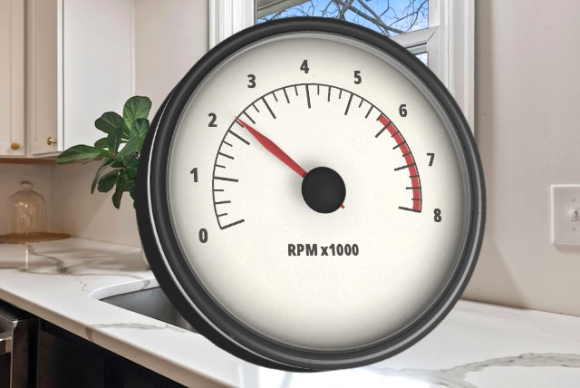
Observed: 2250 rpm
